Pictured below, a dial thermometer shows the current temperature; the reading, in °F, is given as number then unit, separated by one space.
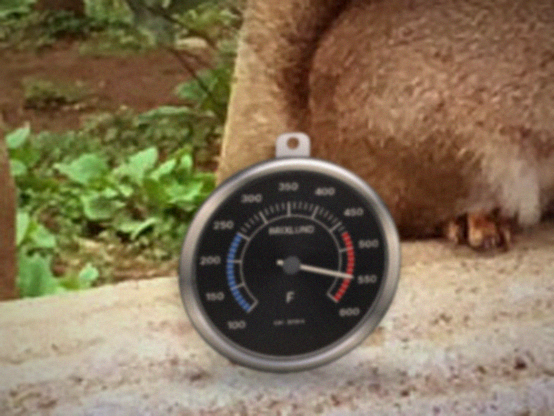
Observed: 550 °F
